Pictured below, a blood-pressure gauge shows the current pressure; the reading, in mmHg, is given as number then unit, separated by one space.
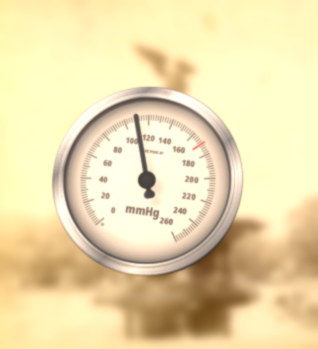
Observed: 110 mmHg
